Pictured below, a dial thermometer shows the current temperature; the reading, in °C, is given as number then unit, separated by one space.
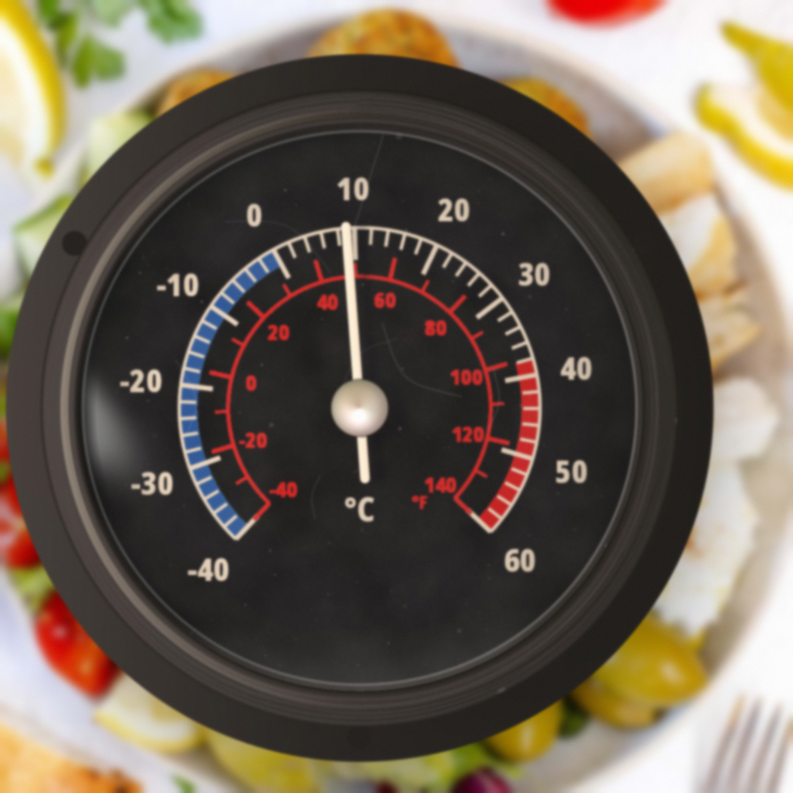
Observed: 9 °C
